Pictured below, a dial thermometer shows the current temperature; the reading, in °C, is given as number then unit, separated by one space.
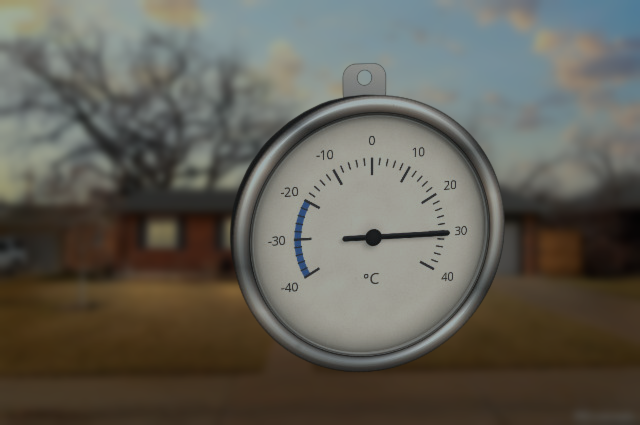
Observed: 30 °C
